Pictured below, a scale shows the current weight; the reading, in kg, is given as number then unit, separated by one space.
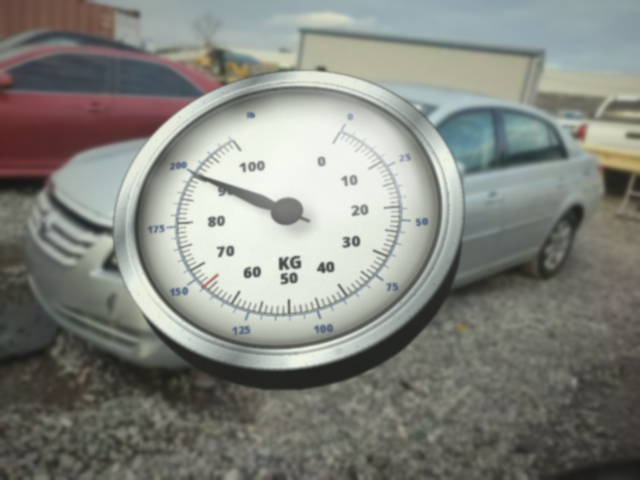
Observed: 90 kg
